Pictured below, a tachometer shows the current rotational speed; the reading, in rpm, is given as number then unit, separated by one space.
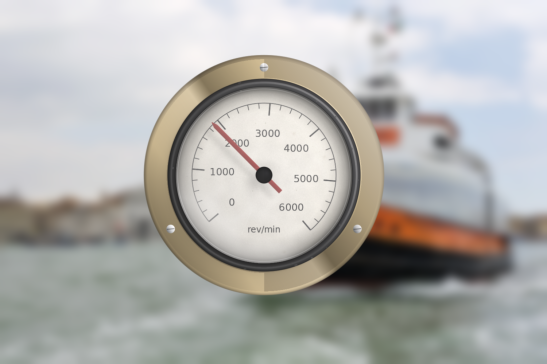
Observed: 1900 rpm
